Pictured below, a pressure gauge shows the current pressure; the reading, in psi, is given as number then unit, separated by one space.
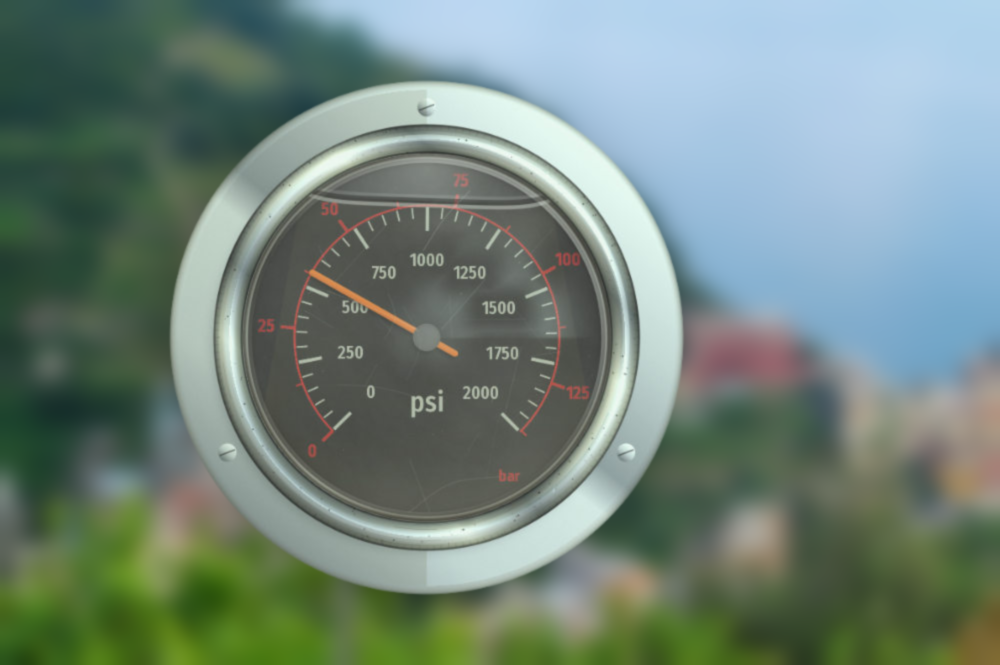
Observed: 550 psi
